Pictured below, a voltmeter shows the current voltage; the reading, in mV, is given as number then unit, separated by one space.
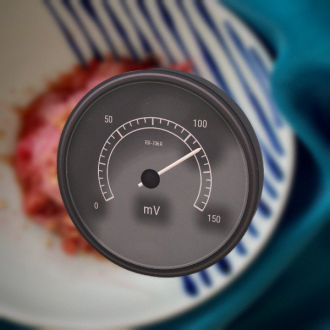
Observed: 110 mV
